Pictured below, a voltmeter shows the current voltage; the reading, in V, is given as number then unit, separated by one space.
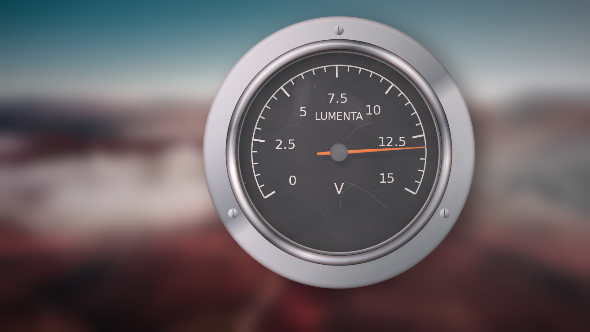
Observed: 13 V
